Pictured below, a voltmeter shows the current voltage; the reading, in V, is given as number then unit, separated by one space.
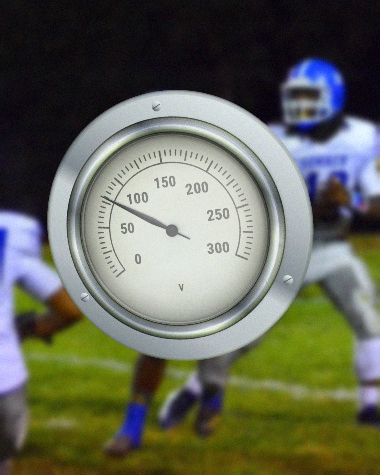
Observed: 80 V
